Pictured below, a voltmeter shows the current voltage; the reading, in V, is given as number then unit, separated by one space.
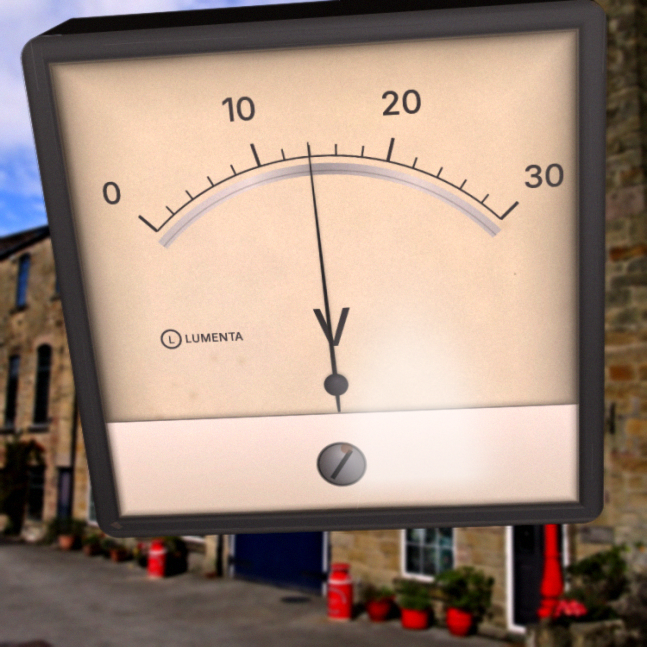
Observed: 14 V
